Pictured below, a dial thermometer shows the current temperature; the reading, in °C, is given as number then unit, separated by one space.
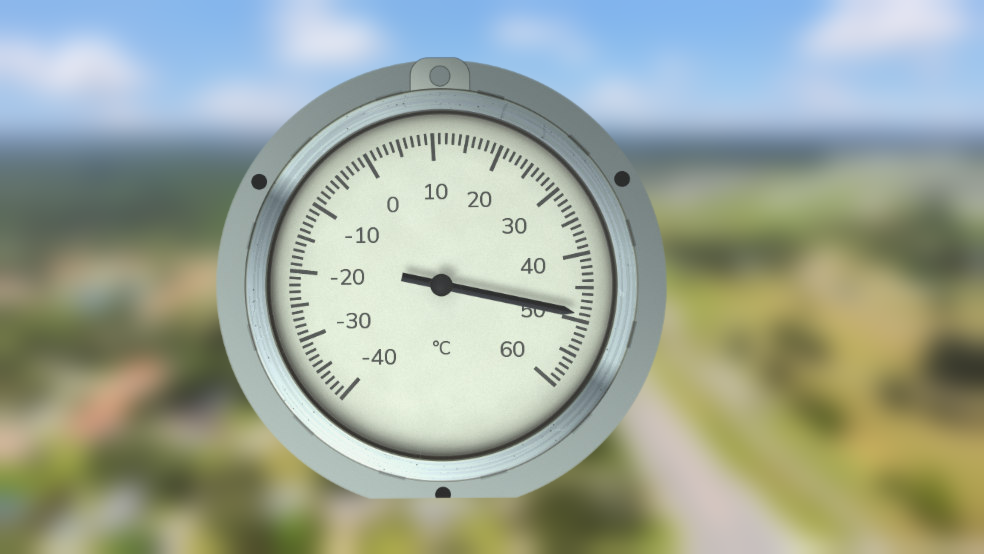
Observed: 49 °C
